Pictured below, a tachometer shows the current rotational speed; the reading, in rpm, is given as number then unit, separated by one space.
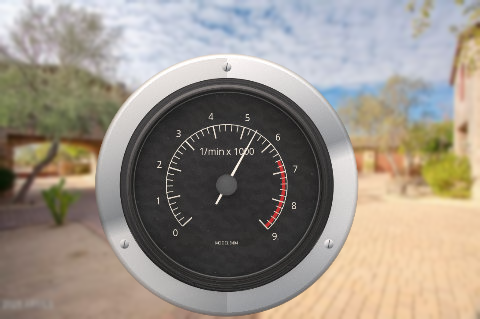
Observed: 5400 rpm
